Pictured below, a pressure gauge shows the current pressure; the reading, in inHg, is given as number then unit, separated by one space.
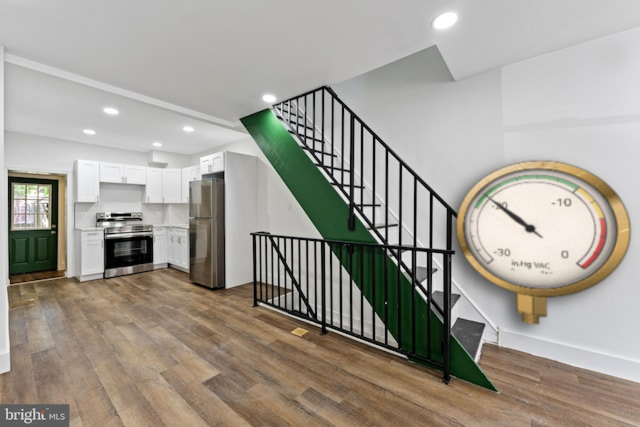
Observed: -20 inHg
